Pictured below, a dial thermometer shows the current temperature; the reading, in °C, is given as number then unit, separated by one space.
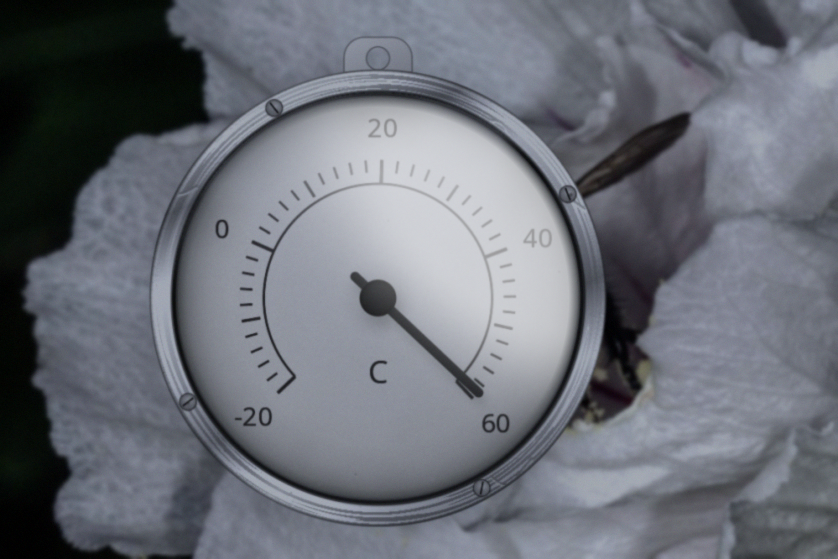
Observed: 59 °C
